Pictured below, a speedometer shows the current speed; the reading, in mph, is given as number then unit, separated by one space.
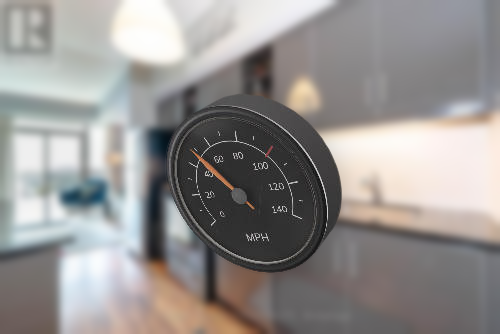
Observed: 50 mph
